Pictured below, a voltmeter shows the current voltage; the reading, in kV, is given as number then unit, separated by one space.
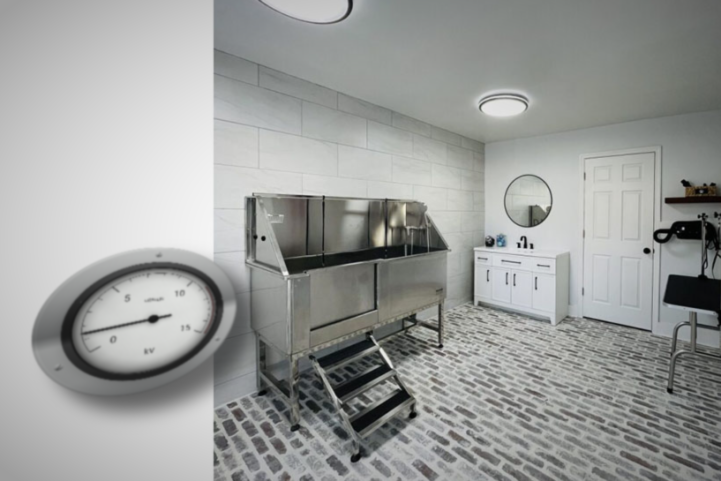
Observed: 1.5 kV
